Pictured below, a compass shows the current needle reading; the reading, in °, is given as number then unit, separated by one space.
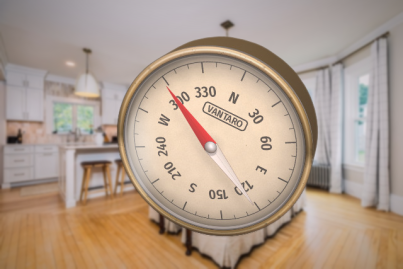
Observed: 300 °
